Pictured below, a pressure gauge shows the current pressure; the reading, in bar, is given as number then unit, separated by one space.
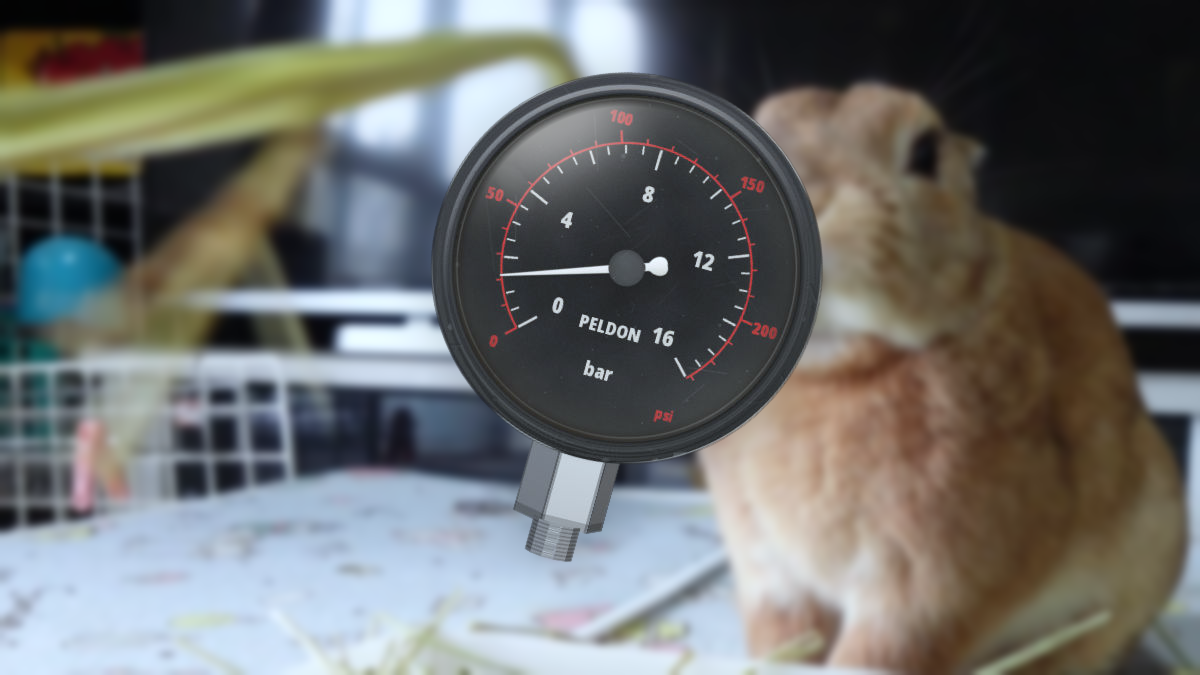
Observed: 1.5 bar
